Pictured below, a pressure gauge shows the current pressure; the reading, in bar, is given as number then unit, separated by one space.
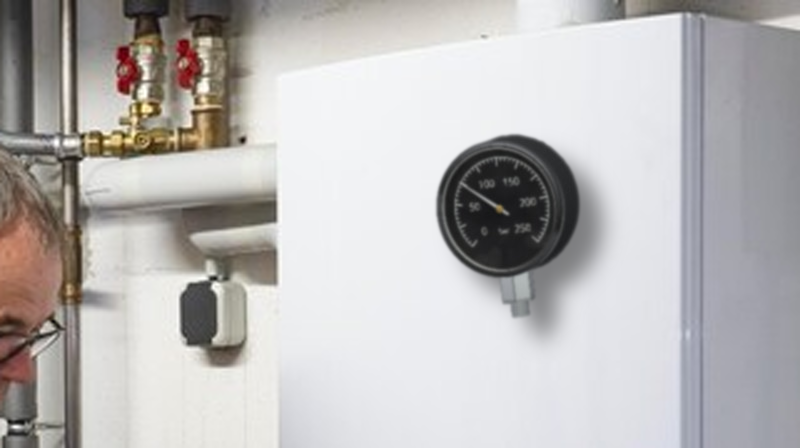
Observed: 75 bar
